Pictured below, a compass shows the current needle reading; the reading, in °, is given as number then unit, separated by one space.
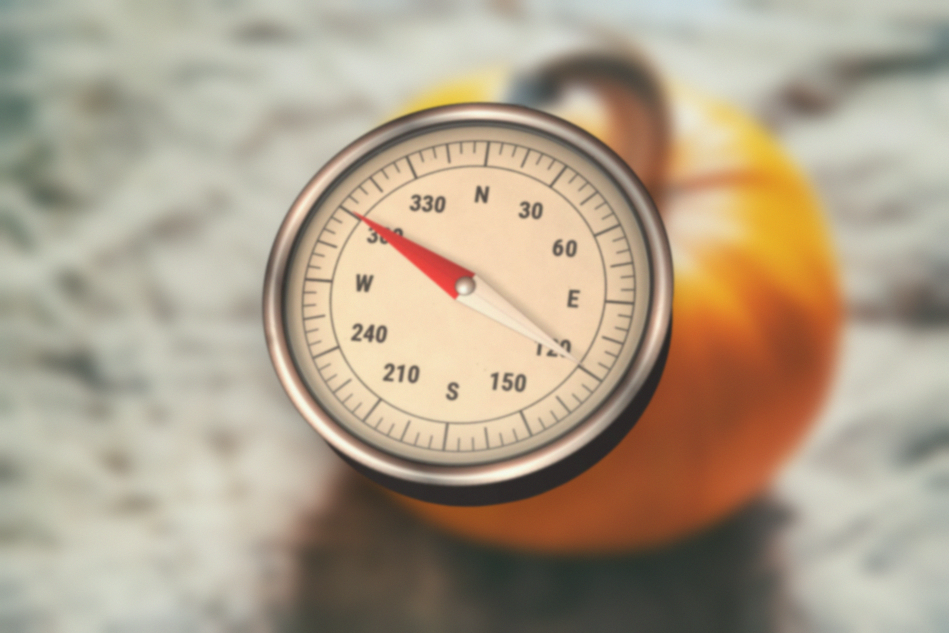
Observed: 300 °
